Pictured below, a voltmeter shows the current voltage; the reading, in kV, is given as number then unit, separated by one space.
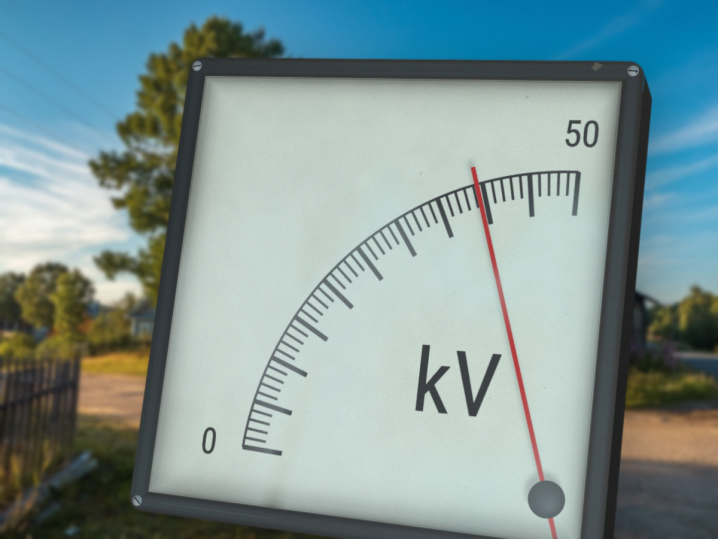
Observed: 39.5 kV
